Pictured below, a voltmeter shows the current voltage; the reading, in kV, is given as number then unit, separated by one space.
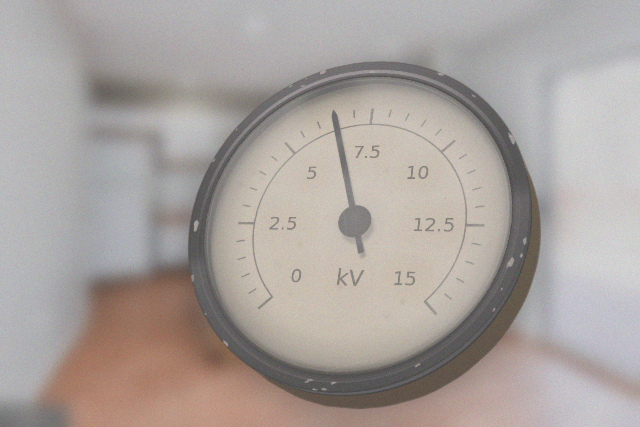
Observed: 6.5 kV
